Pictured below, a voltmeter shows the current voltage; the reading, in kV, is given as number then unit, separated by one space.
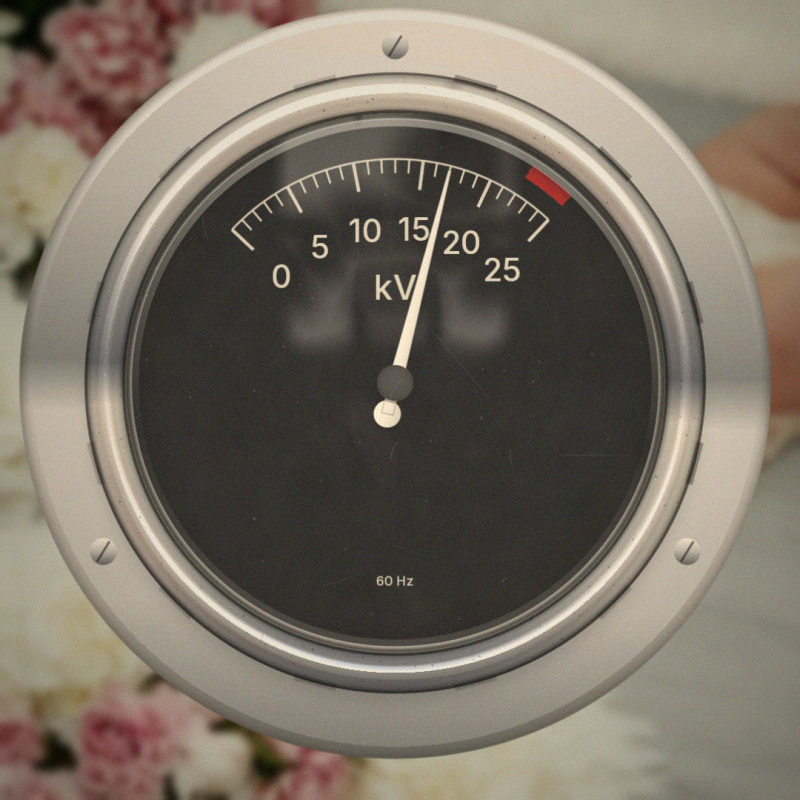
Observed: 17 kV
